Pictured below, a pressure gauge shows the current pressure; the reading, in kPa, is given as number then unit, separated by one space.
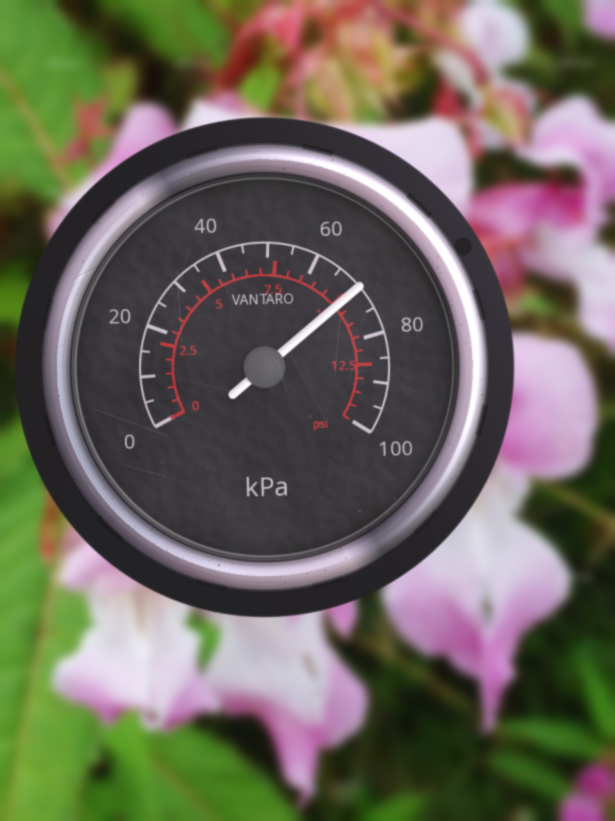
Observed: 70 kPa
